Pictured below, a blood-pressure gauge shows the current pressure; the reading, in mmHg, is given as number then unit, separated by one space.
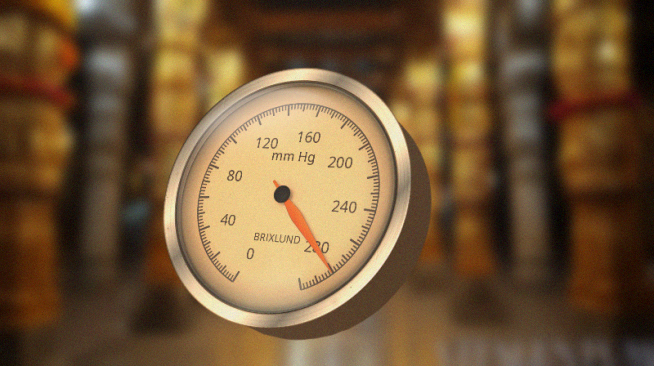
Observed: 280 mmHg
